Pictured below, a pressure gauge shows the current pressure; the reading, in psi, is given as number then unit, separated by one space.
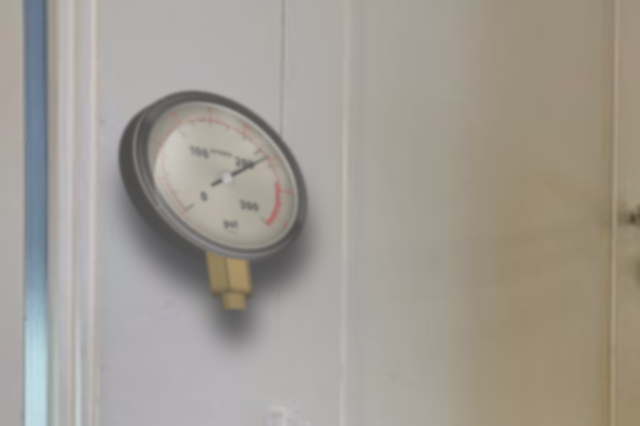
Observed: 210 psi
